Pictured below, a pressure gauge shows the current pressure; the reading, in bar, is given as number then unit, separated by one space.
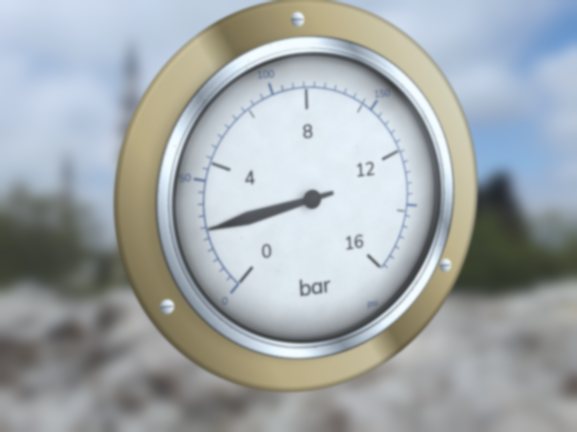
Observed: 2 bar
